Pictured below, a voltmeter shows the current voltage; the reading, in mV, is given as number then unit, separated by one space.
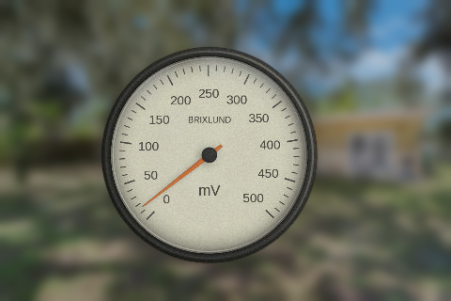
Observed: 15 mV
